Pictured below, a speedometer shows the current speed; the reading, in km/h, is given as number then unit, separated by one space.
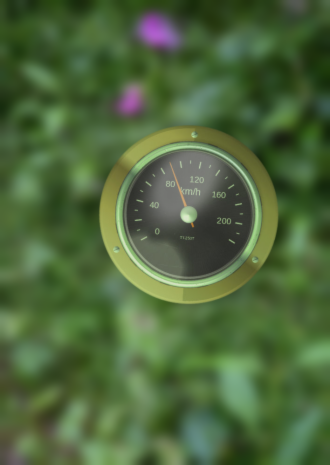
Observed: 90 km/h
